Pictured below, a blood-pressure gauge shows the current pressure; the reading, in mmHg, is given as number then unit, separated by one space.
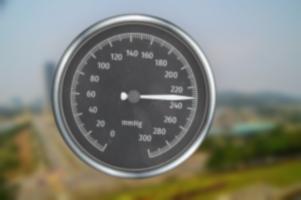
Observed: 230 mmHg
